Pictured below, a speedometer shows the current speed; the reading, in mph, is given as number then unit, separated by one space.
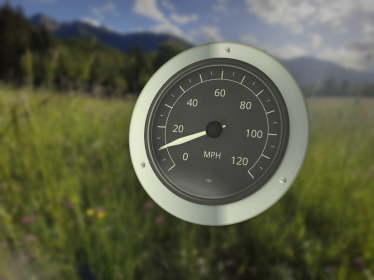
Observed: 10 mph
